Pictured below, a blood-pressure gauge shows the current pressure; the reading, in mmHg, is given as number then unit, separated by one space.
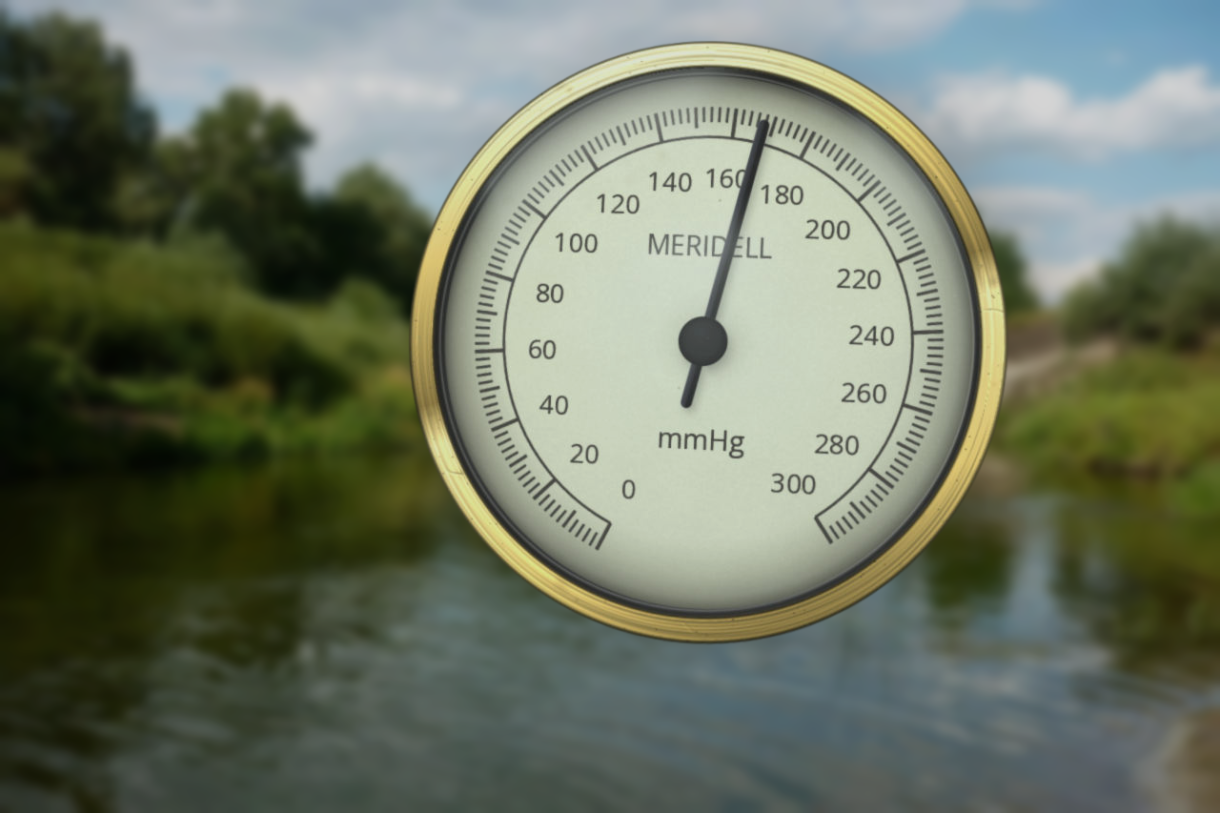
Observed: 168 mmHg
